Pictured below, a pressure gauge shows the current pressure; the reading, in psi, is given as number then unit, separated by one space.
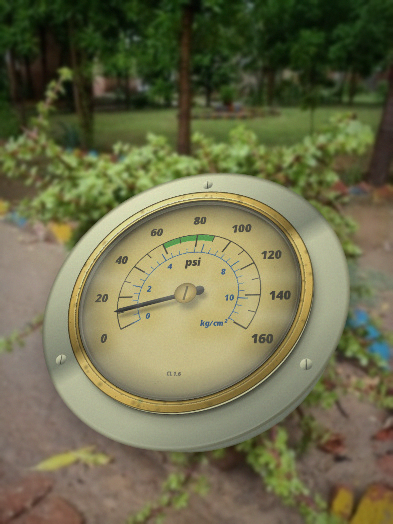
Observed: 10 psi
